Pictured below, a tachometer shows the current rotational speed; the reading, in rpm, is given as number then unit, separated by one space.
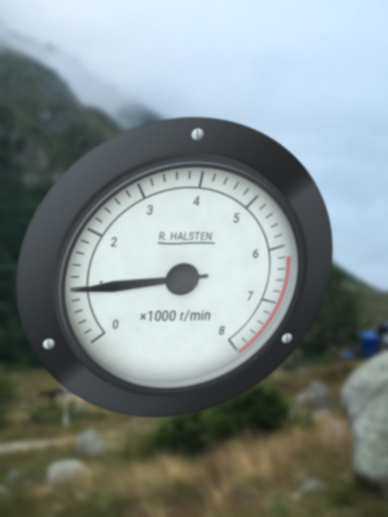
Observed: 1000 rpm
